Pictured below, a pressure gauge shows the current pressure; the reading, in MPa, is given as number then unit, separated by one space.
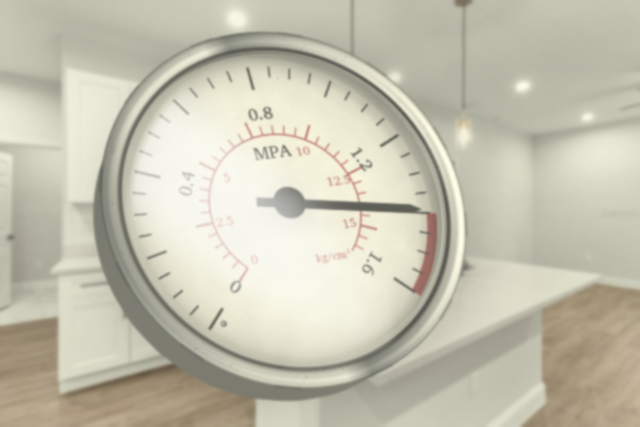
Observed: 1.4 MPa
